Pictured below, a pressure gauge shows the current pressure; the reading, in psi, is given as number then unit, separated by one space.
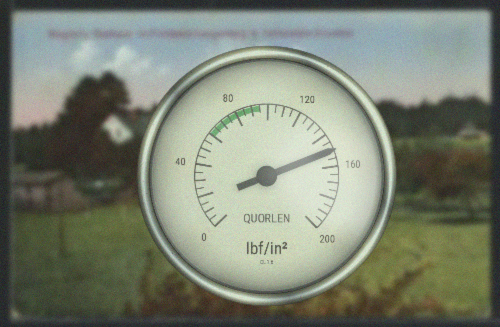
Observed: 150 psi
